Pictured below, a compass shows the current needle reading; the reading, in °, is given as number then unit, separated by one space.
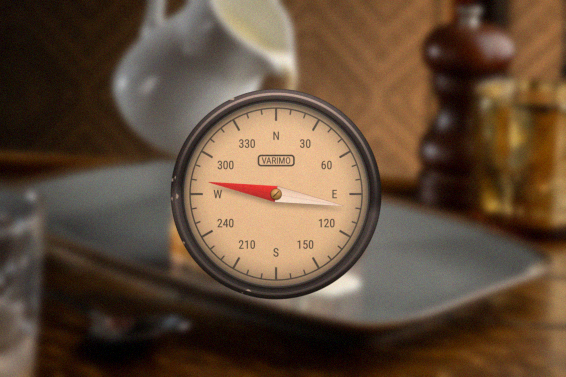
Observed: 280 °
